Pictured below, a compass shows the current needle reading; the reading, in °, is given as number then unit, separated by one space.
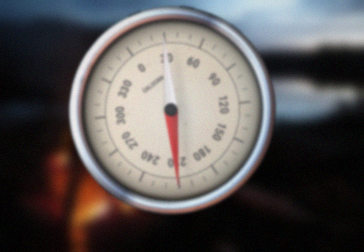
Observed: 210 °
